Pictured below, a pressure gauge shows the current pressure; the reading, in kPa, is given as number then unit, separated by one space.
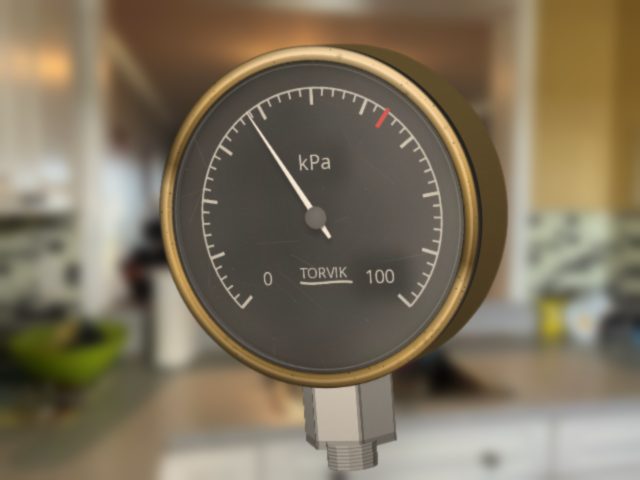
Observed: 38 kPa
